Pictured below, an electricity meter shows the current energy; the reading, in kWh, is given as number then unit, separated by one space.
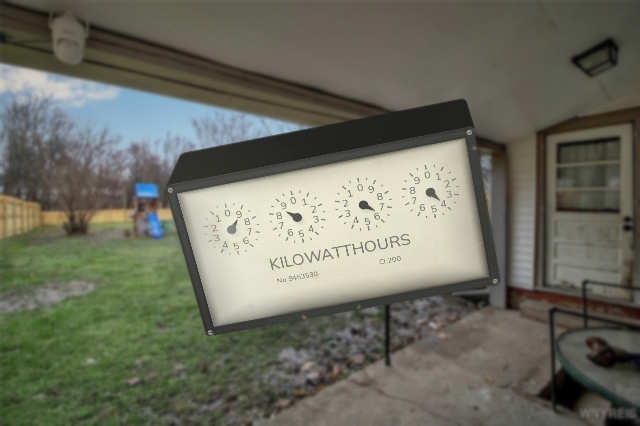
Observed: 8864 kWh
